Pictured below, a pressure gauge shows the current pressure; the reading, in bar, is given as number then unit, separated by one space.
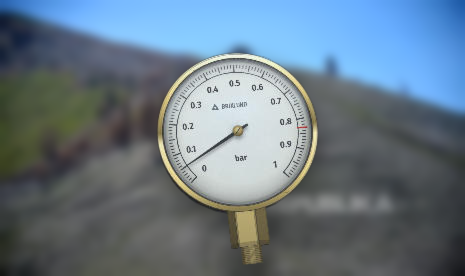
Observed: 0.05 bar
